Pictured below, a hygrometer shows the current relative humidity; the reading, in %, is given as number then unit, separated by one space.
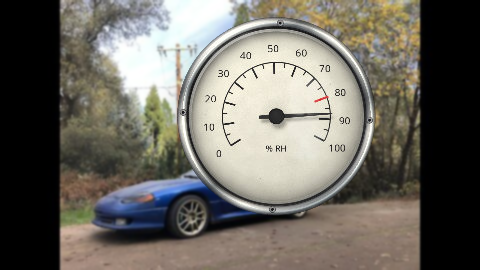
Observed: 87.5 %
